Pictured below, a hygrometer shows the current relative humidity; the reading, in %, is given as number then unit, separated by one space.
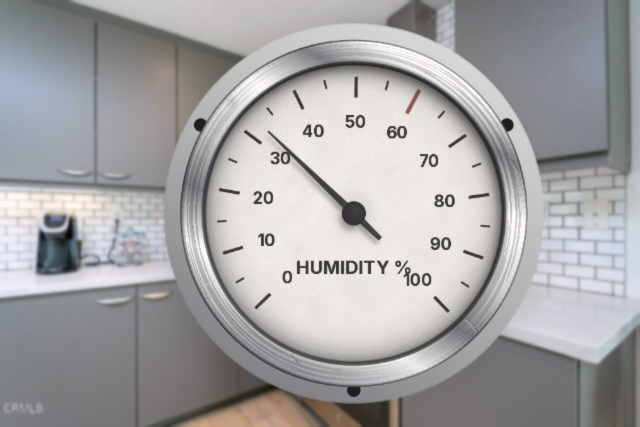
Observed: 32.5 %
